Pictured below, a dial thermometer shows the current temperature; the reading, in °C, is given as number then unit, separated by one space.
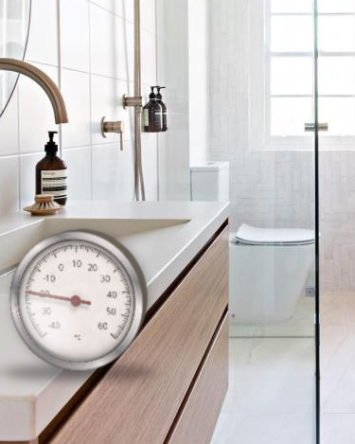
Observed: -20 °C
